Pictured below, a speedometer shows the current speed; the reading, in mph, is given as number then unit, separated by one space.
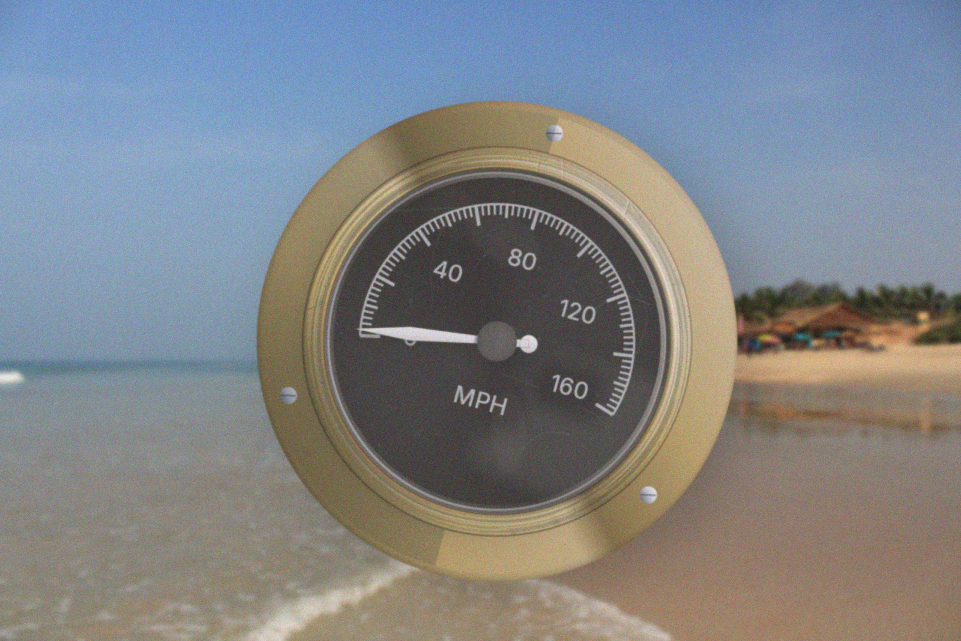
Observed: 2 mph
